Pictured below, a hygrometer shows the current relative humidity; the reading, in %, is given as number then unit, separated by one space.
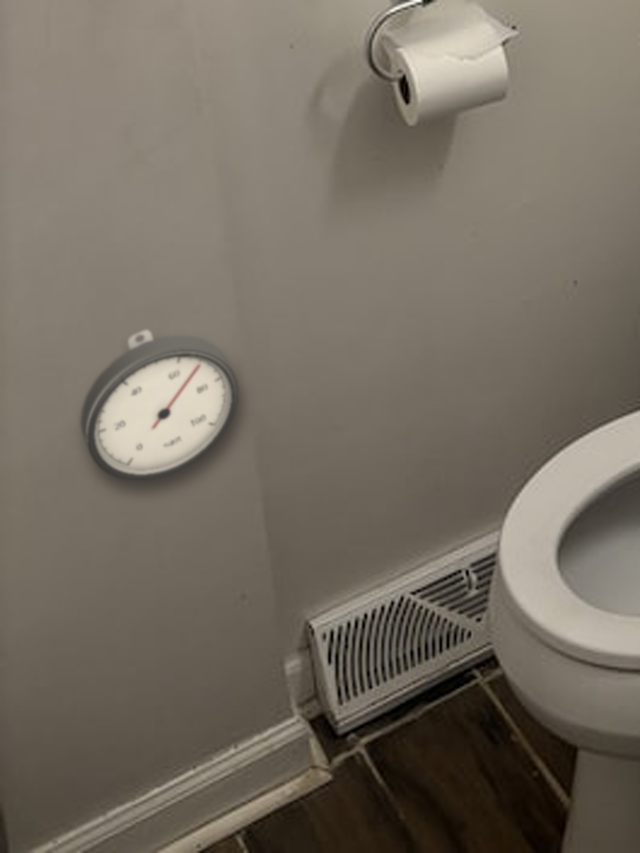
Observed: 68 %
